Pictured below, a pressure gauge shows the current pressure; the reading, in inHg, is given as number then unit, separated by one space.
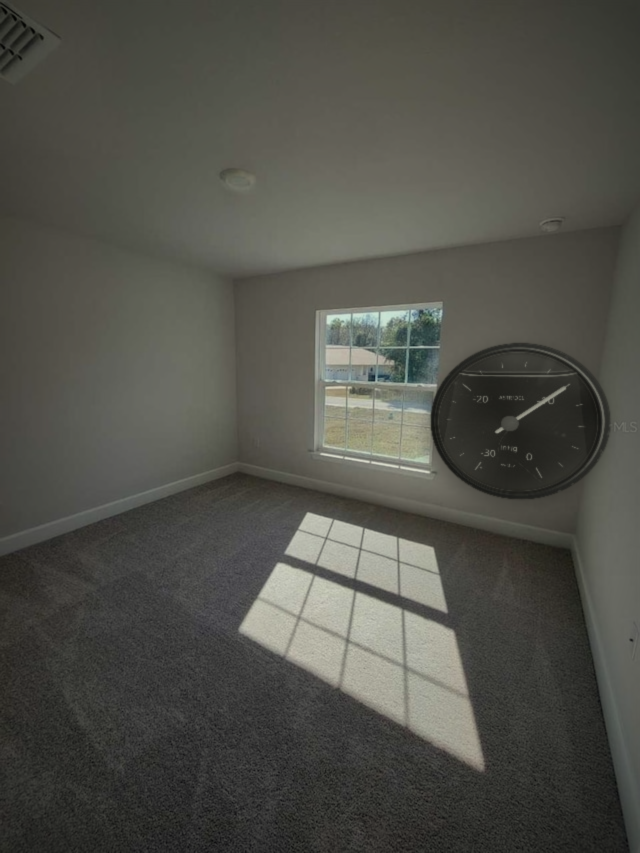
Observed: -10 inHg
